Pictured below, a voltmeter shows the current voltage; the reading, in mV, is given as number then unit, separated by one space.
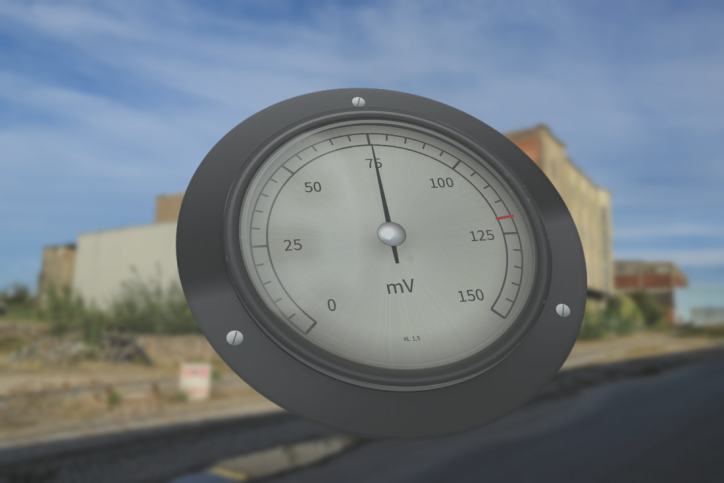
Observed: 75 mV
